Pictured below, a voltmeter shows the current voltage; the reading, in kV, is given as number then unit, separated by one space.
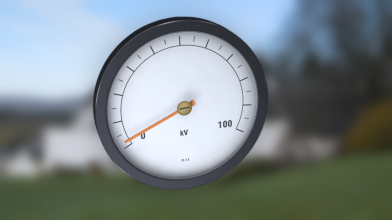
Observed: 2.5 kV
